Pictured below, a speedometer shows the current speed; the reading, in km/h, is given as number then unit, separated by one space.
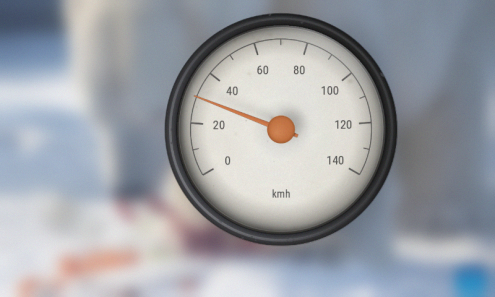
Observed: 30 km/h
